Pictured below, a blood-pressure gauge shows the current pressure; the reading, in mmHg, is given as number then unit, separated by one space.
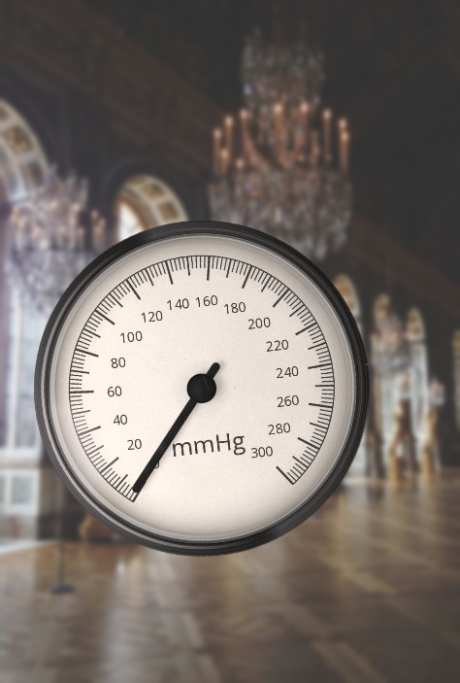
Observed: 2 mmHg
